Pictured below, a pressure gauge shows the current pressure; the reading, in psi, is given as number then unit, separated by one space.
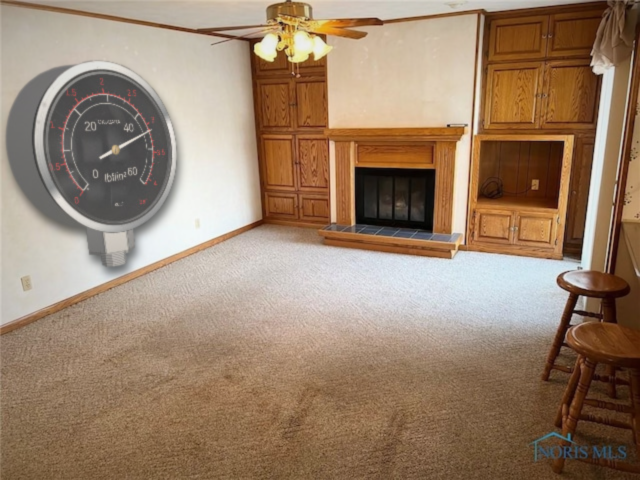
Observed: 45 psi
